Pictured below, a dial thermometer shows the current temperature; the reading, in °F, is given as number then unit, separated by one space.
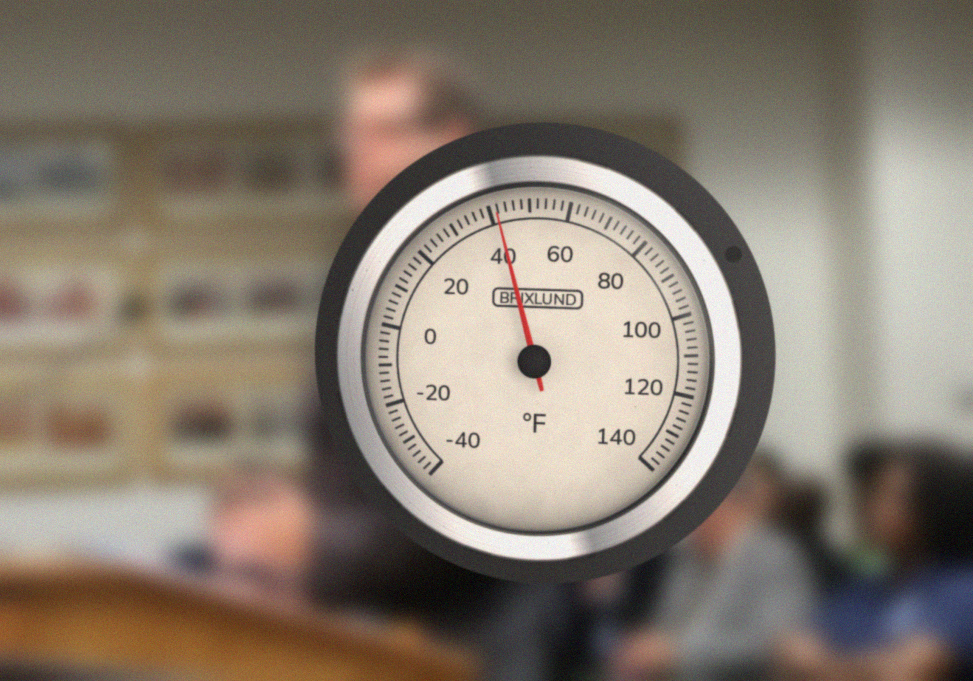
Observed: 42 °F
